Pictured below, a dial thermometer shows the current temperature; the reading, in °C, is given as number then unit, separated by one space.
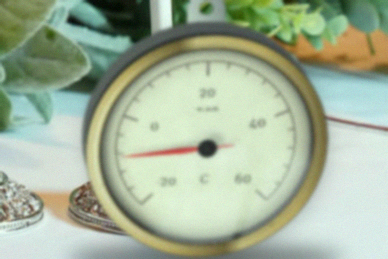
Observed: -8 °C
